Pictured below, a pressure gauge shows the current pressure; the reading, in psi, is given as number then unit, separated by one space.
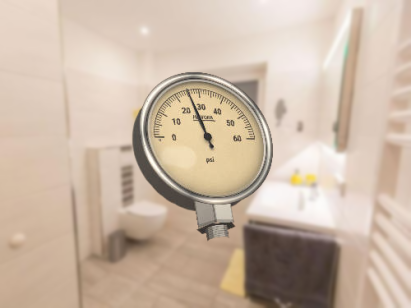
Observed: 25 psi
